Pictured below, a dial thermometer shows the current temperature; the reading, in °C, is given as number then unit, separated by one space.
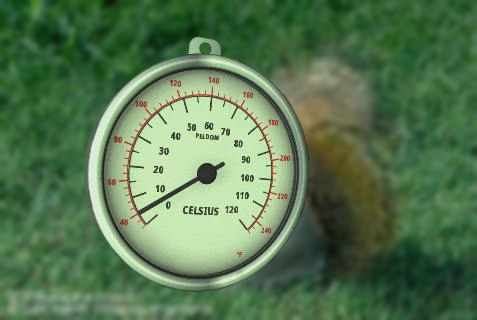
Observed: 5 °C
